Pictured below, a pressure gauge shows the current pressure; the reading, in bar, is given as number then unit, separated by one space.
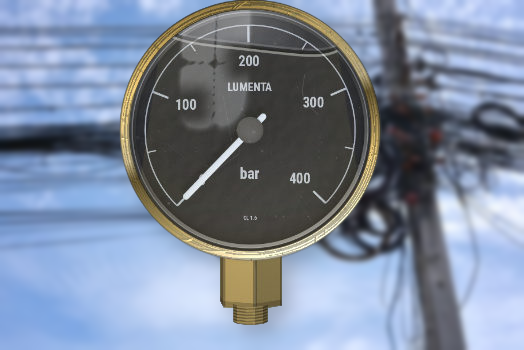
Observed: 0 bar
